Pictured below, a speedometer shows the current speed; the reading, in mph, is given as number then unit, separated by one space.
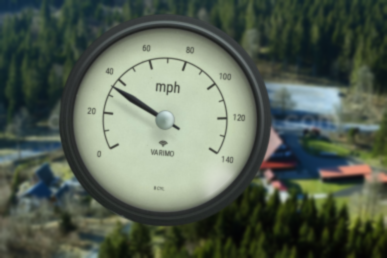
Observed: 35 mph
